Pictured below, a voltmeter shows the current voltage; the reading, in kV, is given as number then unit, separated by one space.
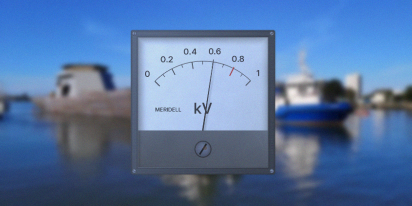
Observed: 0.6 kV
